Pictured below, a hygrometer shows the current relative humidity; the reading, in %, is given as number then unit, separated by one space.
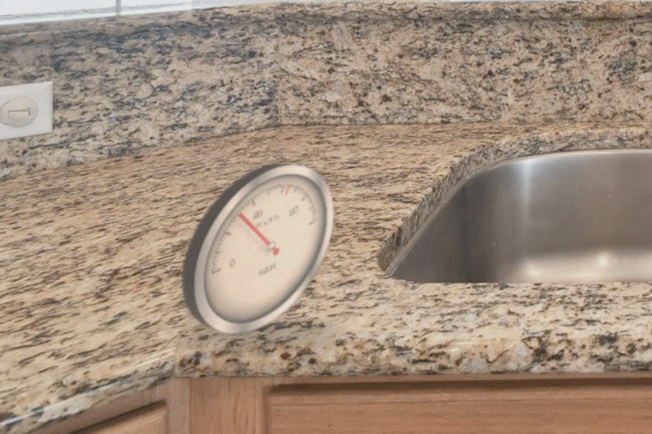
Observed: 30 %
